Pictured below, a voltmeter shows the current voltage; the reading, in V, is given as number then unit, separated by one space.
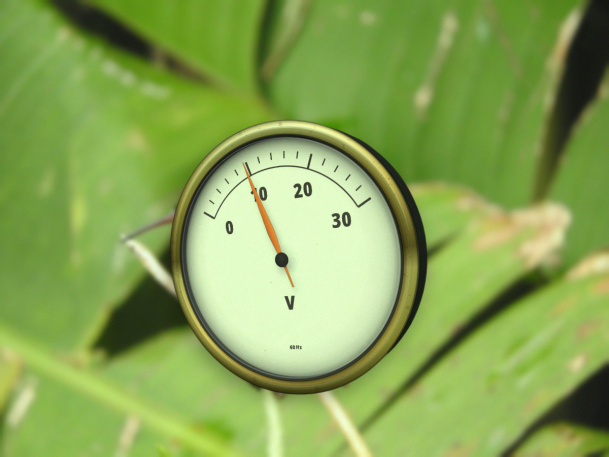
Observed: 10 V
